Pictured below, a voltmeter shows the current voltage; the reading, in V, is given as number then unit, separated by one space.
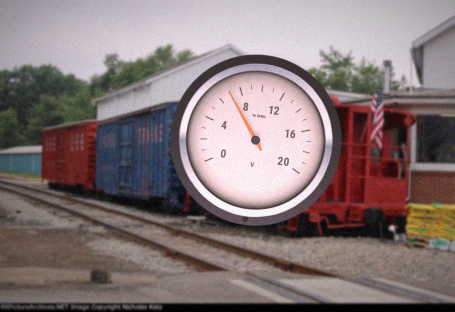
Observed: 7 V
